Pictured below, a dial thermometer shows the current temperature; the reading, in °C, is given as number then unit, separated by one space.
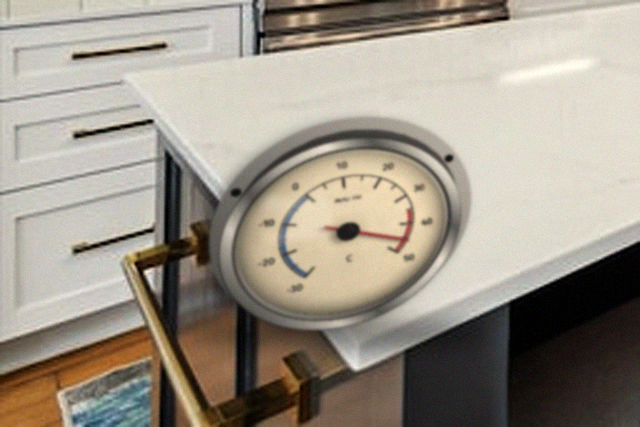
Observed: 45 °C
